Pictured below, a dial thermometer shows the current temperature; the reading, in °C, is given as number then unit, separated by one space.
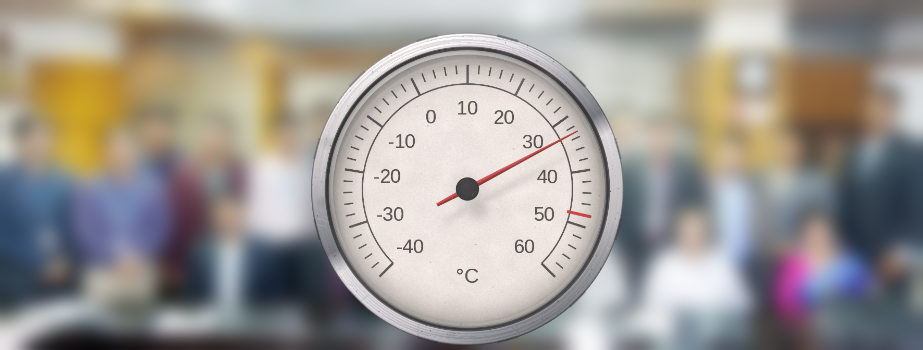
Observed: 33 °C
